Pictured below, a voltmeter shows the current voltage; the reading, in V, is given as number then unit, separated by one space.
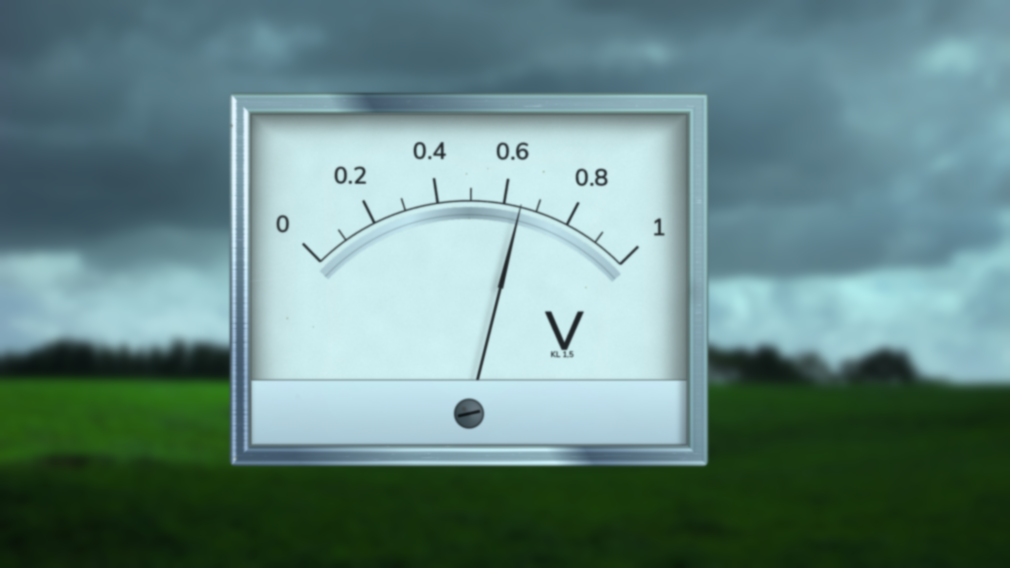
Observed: 0.65 V
